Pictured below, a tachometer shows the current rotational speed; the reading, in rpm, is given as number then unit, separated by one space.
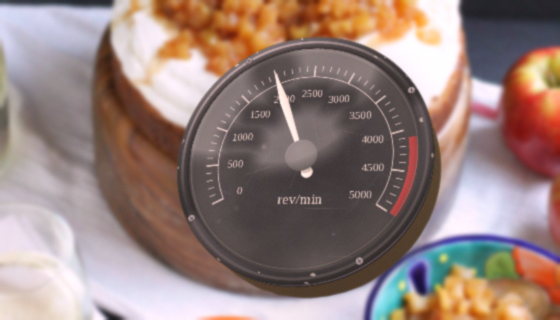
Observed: 2000 rpm
